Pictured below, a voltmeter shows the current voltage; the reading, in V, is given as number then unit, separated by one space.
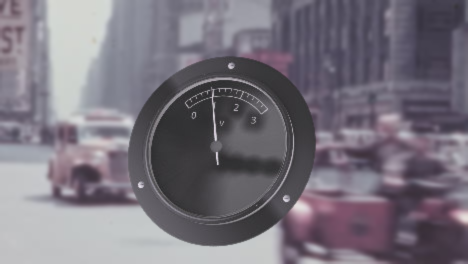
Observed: 1 V
